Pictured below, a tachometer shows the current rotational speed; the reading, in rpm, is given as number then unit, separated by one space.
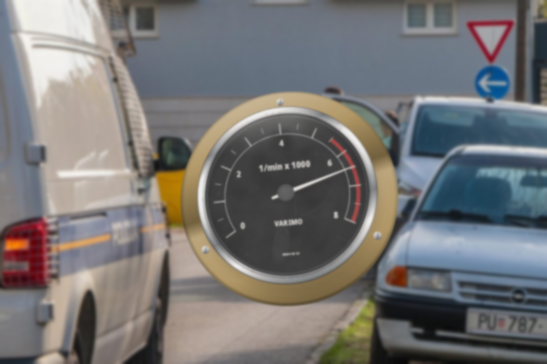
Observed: 6500 rpm
